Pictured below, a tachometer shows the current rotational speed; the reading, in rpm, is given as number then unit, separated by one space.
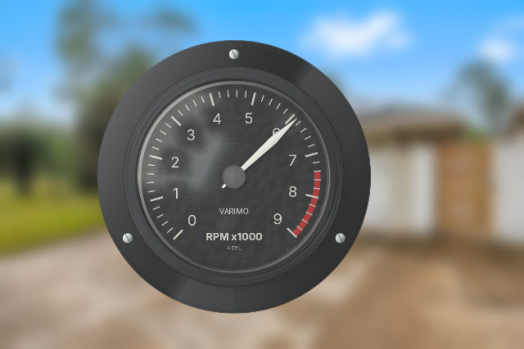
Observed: 6100 rpm
